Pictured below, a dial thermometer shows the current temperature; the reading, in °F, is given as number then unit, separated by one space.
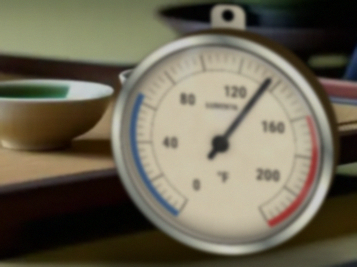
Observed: 136 °F
